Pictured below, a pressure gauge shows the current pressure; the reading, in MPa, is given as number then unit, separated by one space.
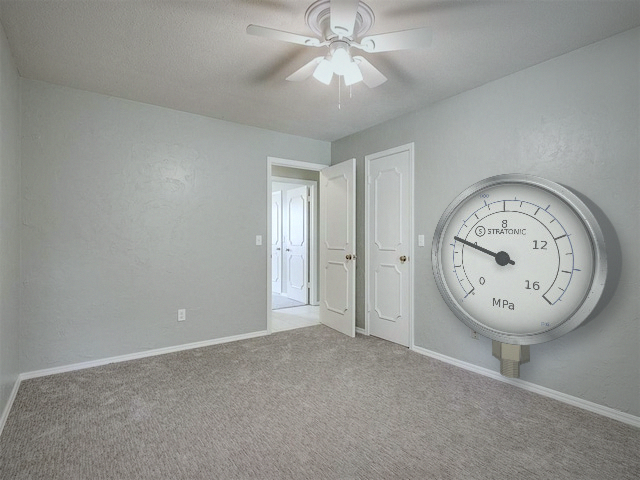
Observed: 4 MPa
